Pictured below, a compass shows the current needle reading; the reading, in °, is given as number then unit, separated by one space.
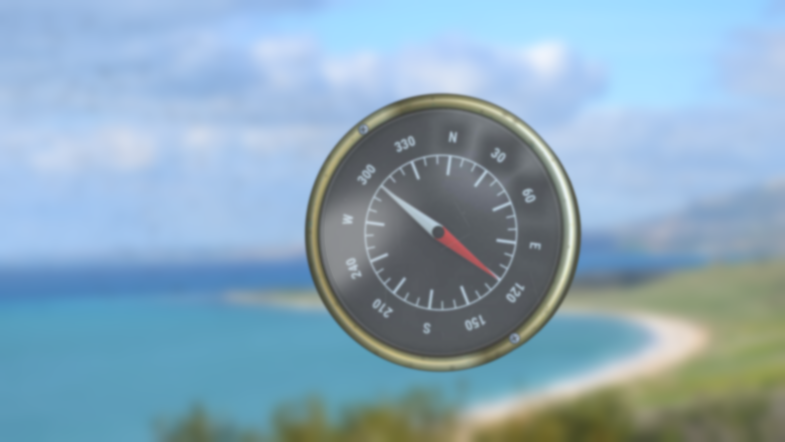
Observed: 120 °
